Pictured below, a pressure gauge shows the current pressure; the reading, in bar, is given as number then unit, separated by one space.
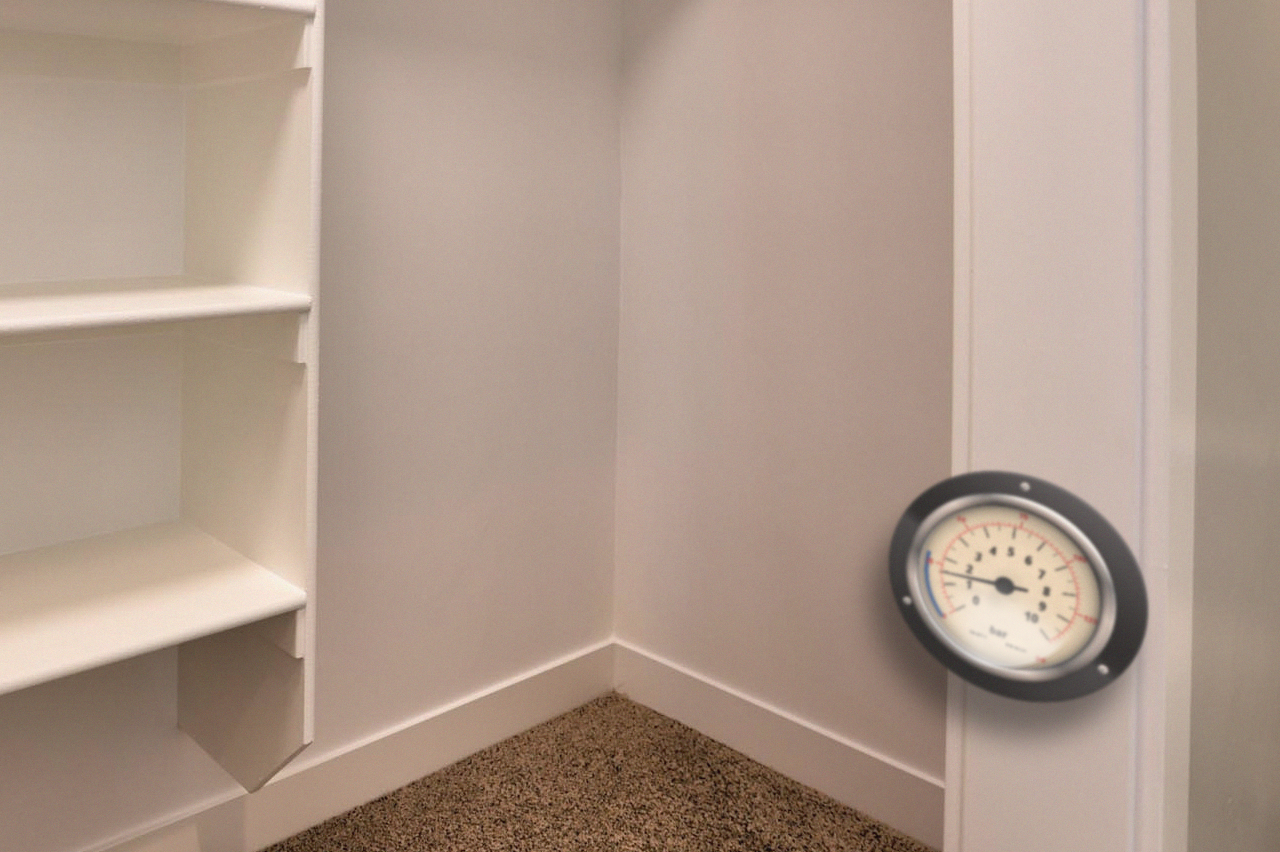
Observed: 1.5 bar
